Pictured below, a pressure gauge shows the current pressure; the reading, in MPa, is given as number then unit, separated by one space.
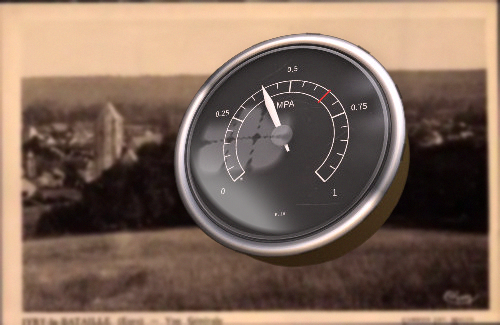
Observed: 0.4 MPa
